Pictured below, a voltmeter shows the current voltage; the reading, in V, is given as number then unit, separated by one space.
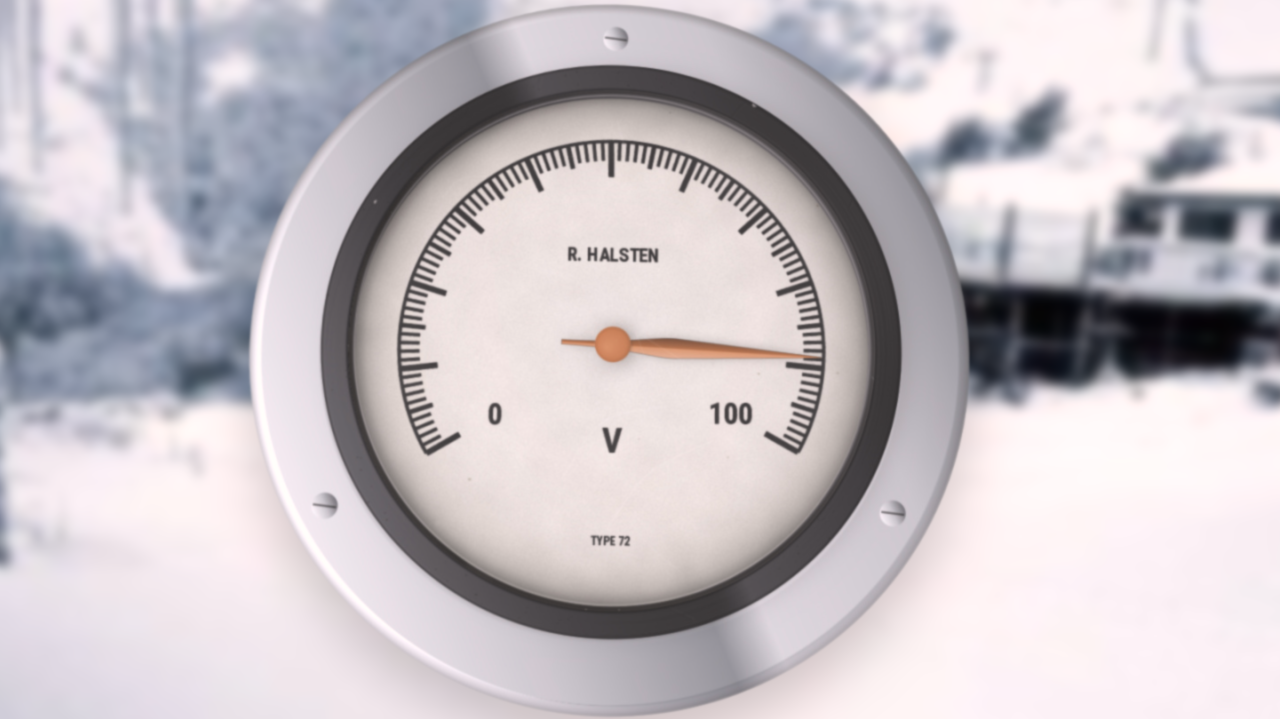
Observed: 89 V
